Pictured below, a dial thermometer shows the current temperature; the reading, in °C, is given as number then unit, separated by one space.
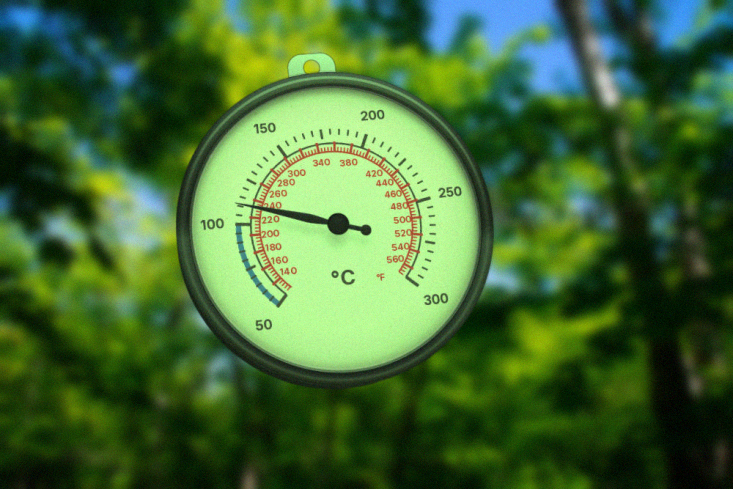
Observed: 110 °C
